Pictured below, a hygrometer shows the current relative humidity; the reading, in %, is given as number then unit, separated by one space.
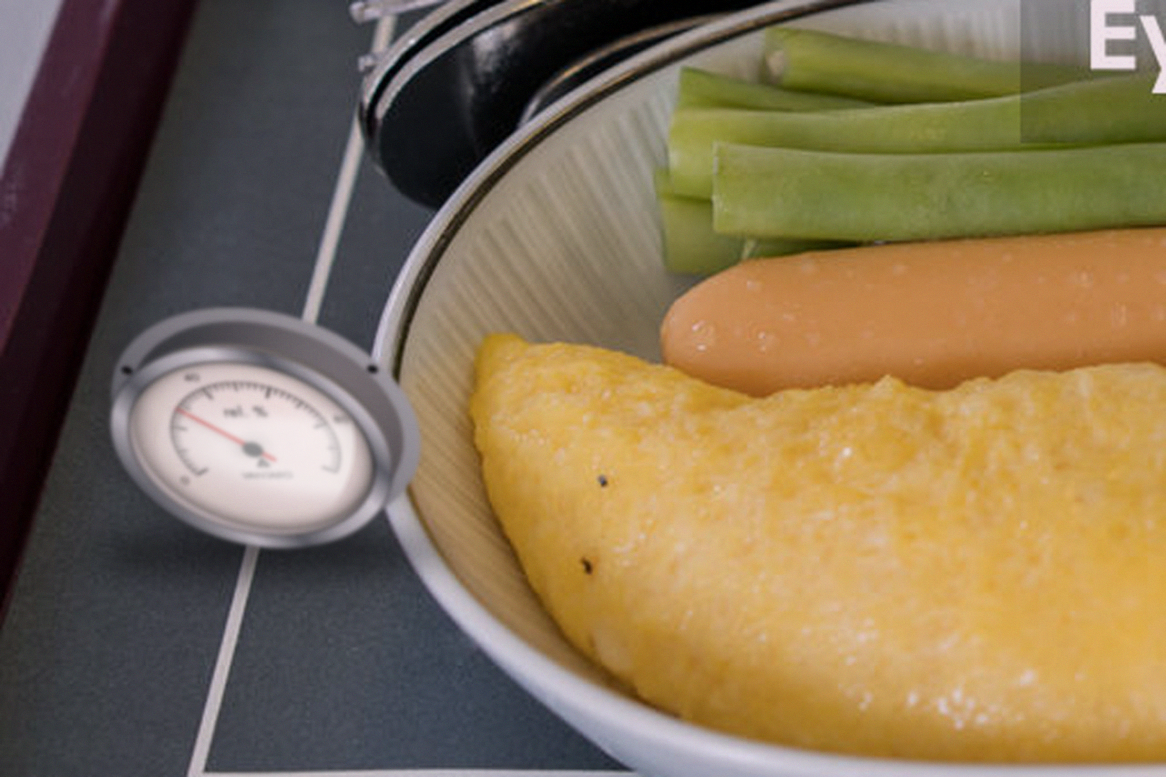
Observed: 30 %
